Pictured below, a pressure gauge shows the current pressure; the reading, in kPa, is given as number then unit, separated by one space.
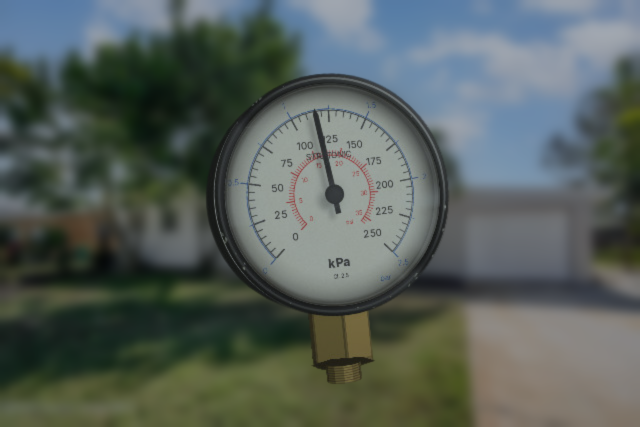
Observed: 115 kPa
